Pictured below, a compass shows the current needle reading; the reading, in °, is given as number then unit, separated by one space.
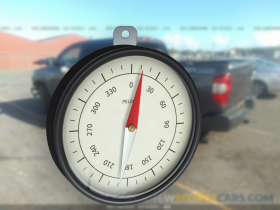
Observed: 10 °
